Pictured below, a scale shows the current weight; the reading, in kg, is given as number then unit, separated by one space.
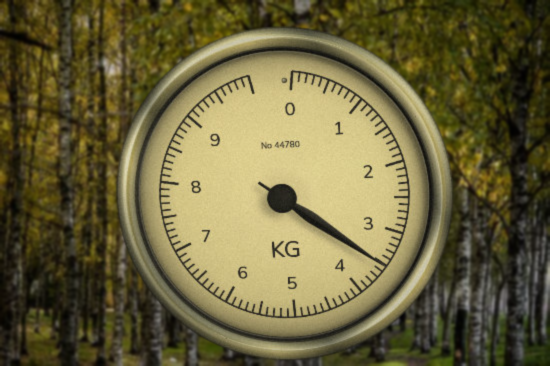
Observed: 3.5 kg
